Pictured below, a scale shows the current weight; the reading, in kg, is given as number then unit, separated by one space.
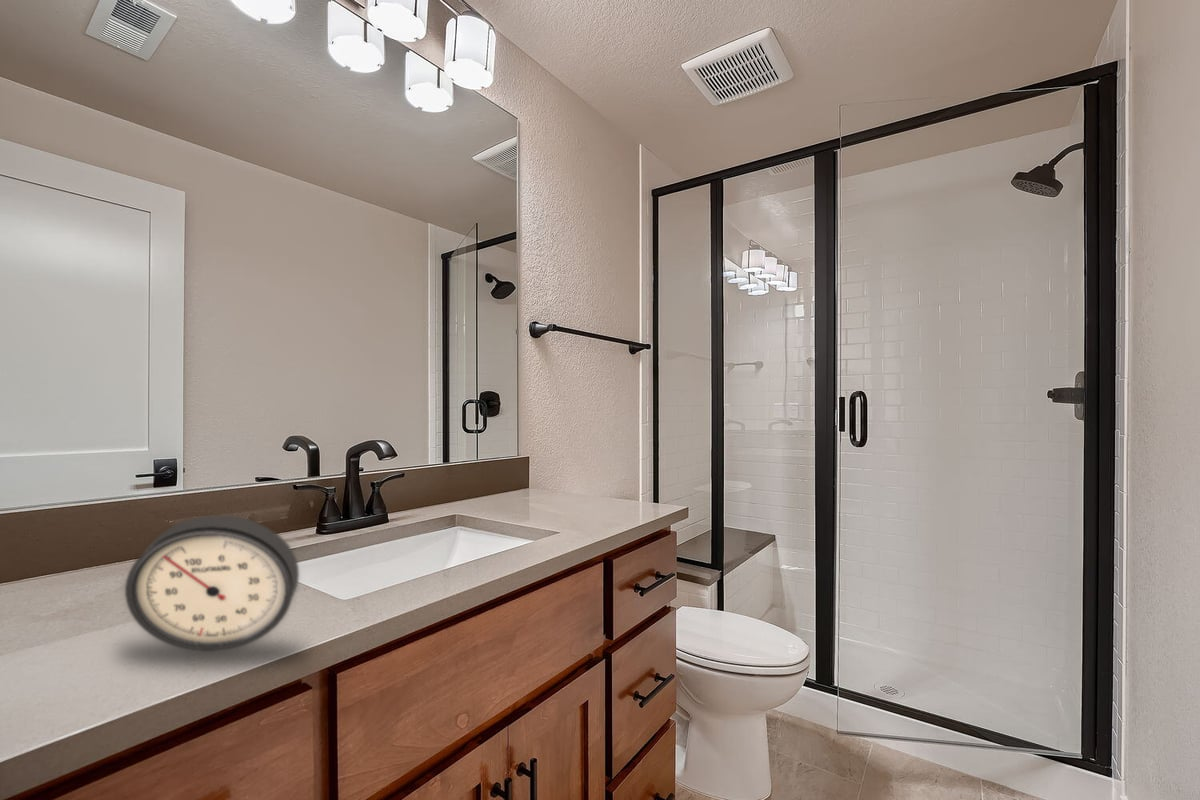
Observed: 95 kg
